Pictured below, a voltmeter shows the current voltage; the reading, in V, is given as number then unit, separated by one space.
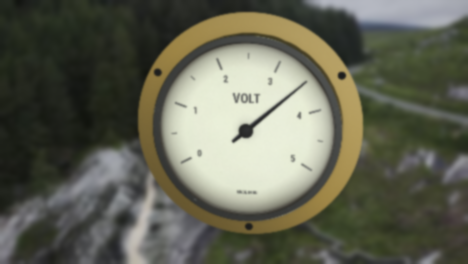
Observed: 3.5 V
